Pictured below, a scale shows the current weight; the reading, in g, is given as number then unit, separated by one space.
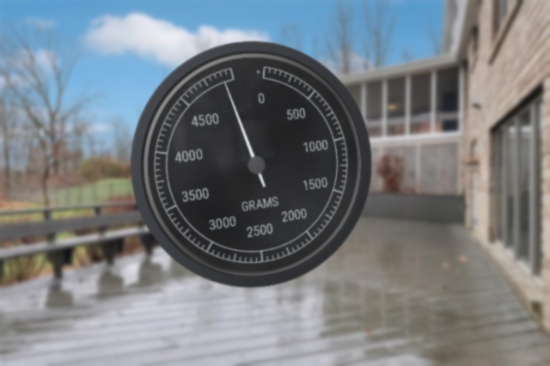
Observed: 4900 g
